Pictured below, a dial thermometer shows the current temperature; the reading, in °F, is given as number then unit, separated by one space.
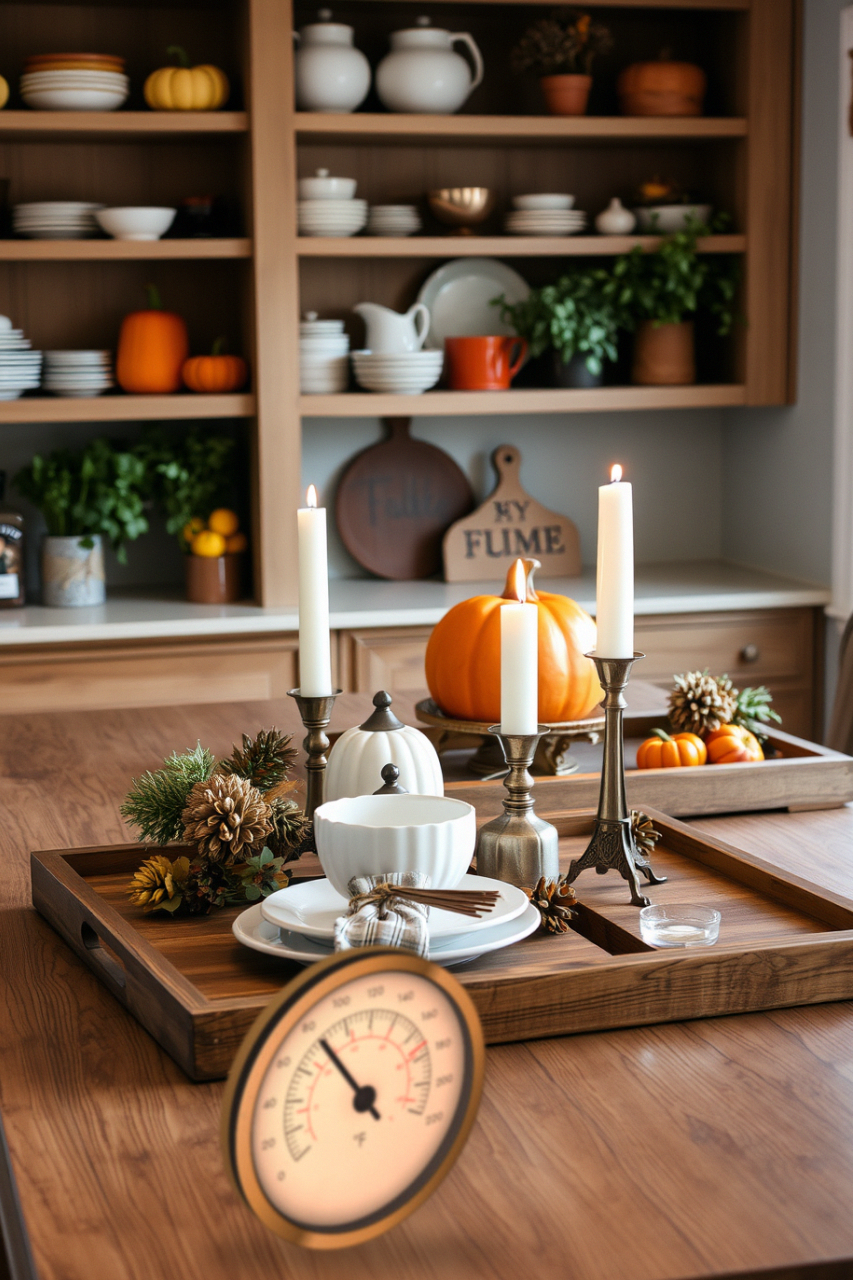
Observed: 80 °F
